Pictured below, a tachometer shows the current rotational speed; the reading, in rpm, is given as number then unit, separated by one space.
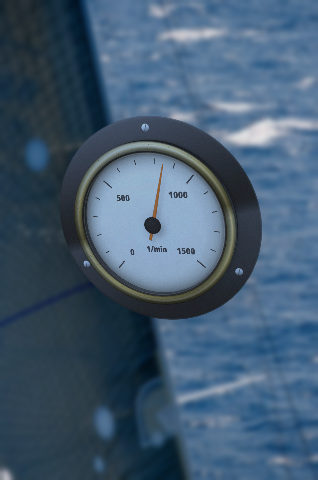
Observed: 850 rpm
